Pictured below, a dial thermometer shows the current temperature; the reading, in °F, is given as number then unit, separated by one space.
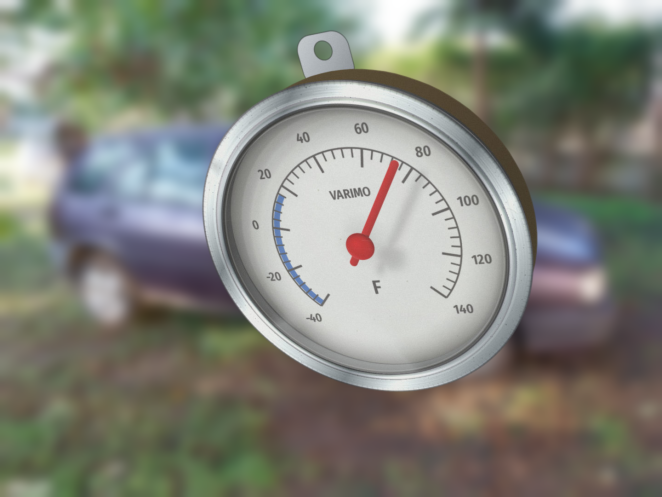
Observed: 74 °F
